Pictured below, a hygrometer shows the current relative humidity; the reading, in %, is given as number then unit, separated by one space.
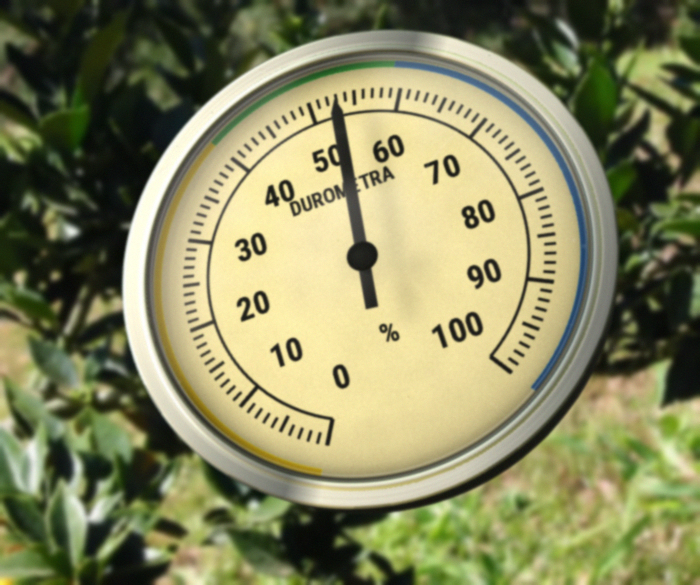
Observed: 53 %
